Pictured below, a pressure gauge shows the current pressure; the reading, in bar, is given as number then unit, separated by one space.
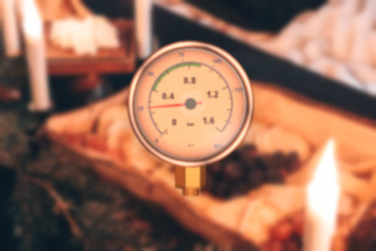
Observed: 0.25 bar
